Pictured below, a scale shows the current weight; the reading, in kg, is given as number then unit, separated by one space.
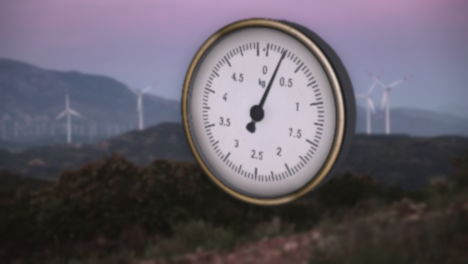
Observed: 0.25 kg
